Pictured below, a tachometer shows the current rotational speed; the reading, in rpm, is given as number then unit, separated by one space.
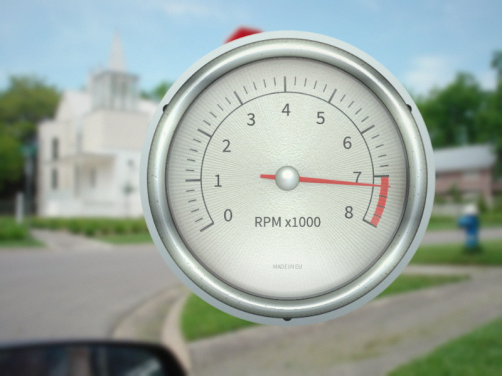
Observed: 7200 rpm
